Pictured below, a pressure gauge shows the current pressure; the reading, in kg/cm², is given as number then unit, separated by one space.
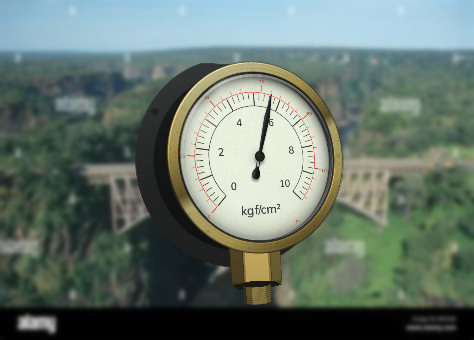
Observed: 5.6 kg/cm²
